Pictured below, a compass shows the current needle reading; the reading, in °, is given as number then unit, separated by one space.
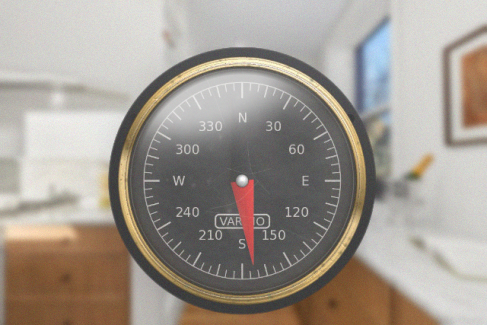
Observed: 172.5 °
